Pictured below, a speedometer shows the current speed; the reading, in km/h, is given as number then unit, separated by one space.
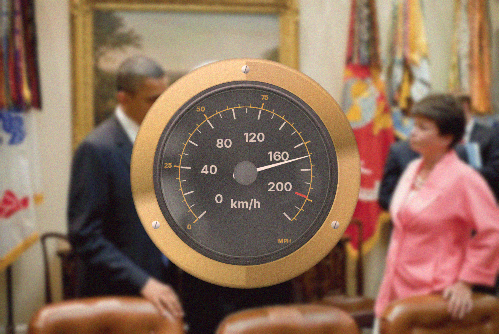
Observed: 170 km/h
